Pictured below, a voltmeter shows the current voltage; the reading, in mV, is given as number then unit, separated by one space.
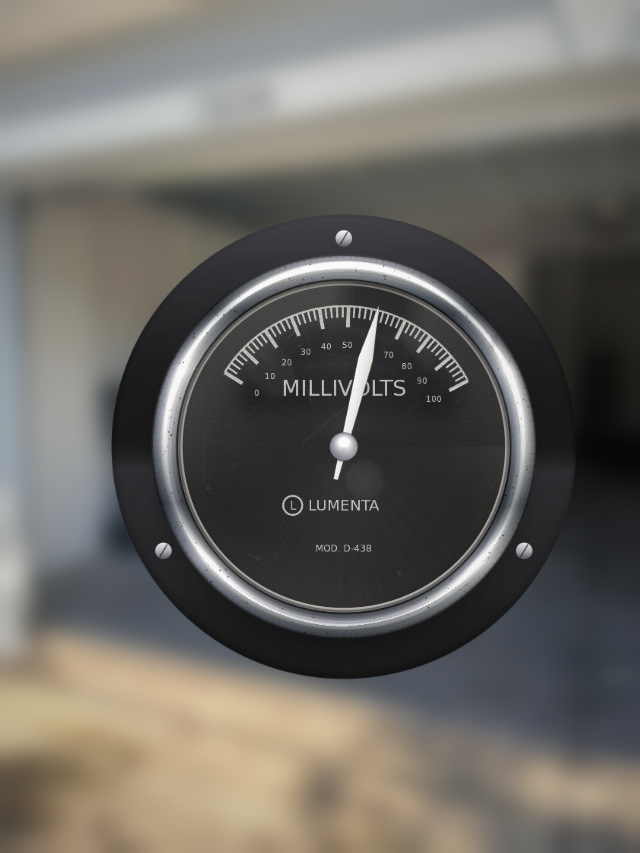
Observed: 60 mV
